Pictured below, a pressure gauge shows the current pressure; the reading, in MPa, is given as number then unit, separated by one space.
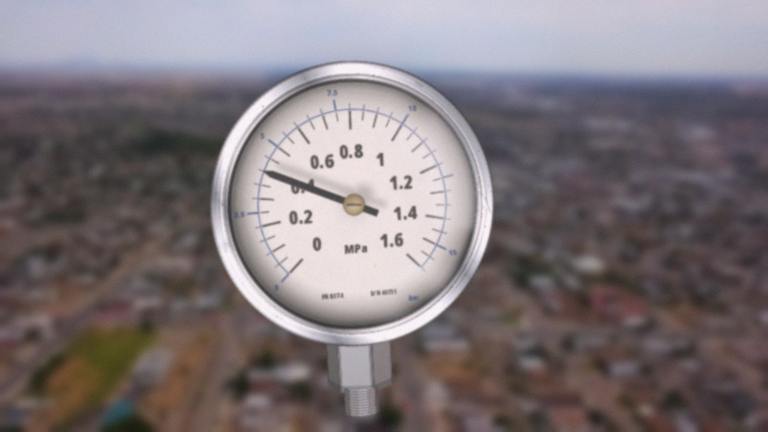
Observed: 0.4 MPa
